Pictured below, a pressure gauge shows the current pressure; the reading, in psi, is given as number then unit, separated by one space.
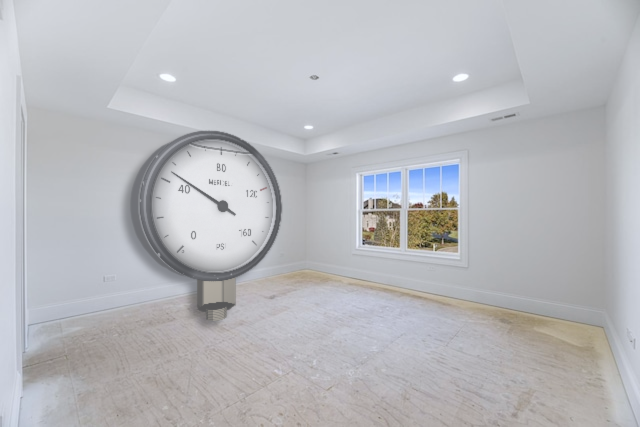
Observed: 45 psi
